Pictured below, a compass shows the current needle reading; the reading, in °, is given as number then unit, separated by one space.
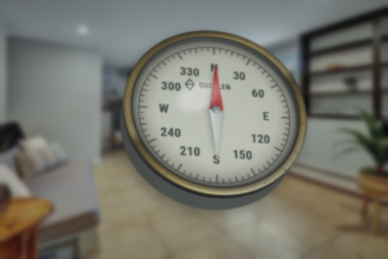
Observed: 0 °
